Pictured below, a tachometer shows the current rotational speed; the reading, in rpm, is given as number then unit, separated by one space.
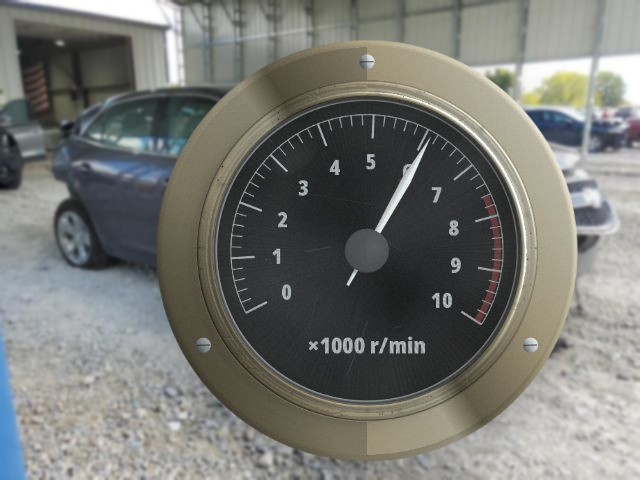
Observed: 6100 rpm
